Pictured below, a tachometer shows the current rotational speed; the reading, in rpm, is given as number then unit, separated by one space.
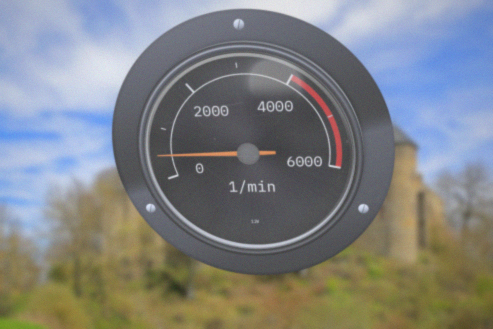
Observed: 500 rpm
